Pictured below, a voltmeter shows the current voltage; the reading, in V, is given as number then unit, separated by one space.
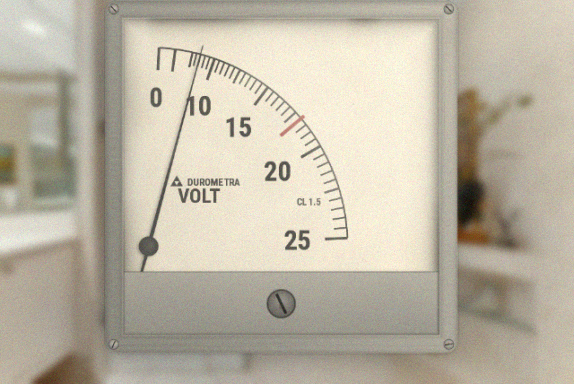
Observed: 8.5 V
